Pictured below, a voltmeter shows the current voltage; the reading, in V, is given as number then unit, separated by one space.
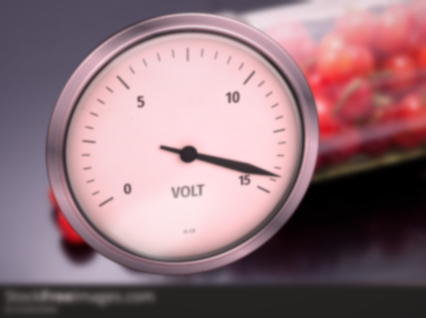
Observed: 14.25 V
